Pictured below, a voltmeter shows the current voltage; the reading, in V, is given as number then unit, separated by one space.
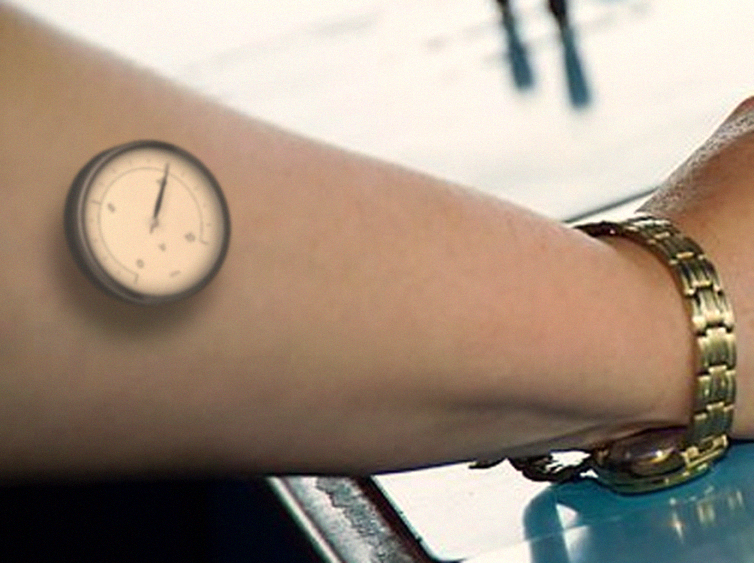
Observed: 10 V
